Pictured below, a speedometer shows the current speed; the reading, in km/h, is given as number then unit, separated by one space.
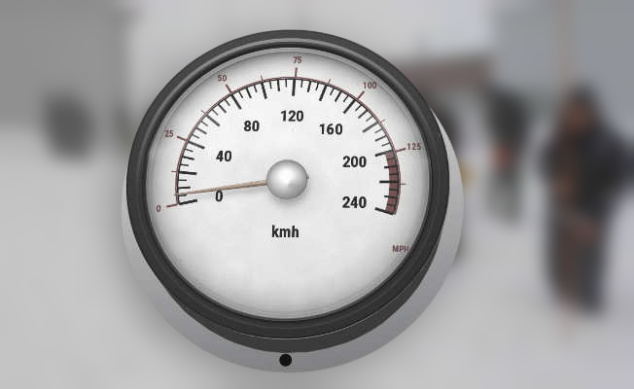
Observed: 5 km/h
